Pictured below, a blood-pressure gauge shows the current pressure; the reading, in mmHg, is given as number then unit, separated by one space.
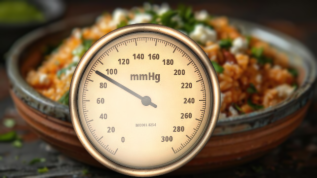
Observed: 90 mmHg
